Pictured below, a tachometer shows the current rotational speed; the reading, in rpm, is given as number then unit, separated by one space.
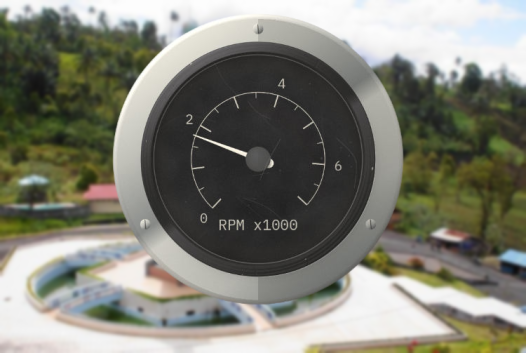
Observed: 1750 rpm
